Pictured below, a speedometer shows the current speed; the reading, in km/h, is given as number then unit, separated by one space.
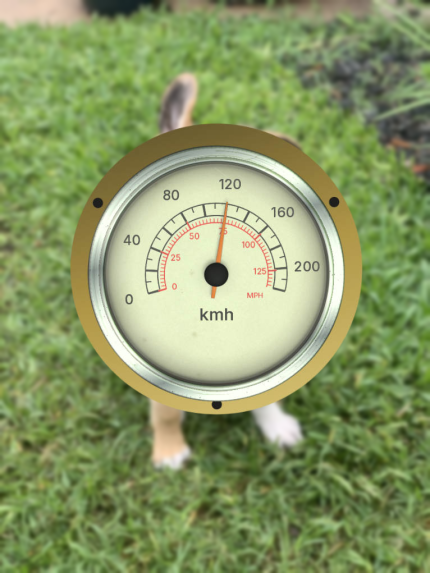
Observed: 120 km/h
